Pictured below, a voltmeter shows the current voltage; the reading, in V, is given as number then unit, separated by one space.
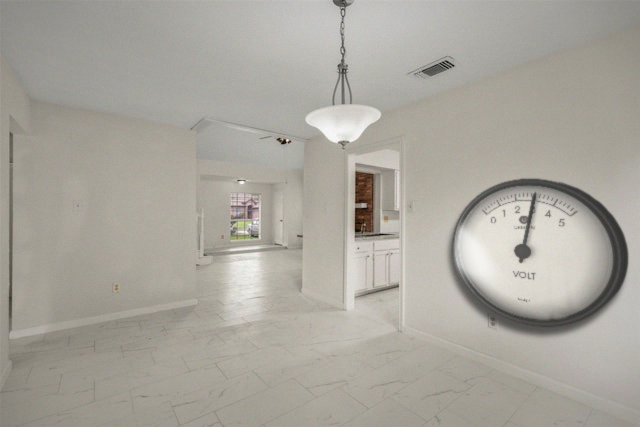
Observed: 3 V
